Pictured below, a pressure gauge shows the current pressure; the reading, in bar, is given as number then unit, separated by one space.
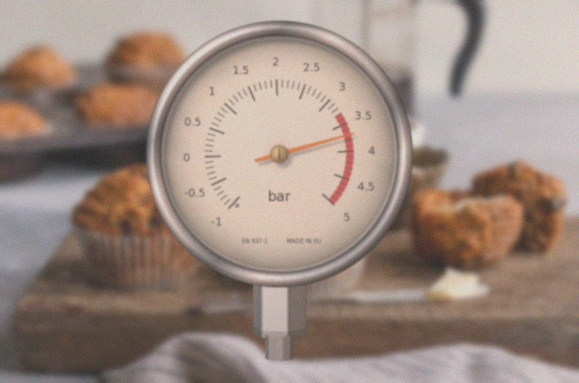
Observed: 3.7 bar
